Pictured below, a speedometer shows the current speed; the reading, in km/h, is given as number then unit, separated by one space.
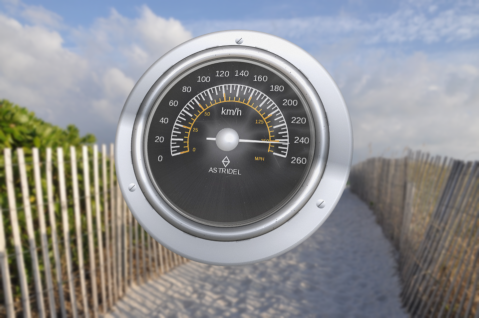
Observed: 245 km/h
